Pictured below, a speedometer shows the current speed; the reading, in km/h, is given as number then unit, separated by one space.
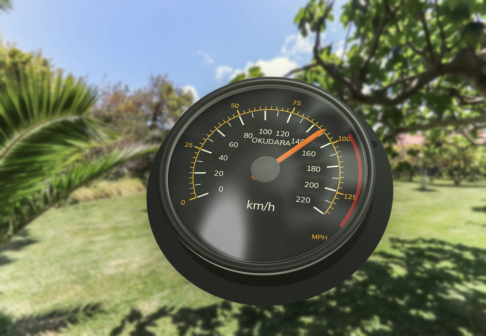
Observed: 150 km/h
